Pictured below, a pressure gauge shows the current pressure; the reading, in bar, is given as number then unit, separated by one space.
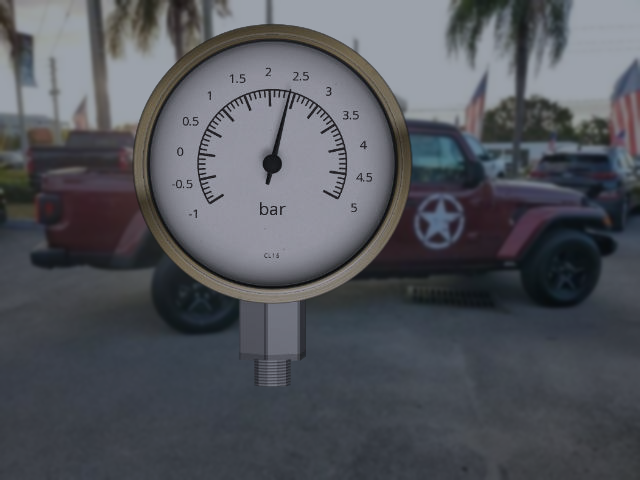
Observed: 2.4 bar
